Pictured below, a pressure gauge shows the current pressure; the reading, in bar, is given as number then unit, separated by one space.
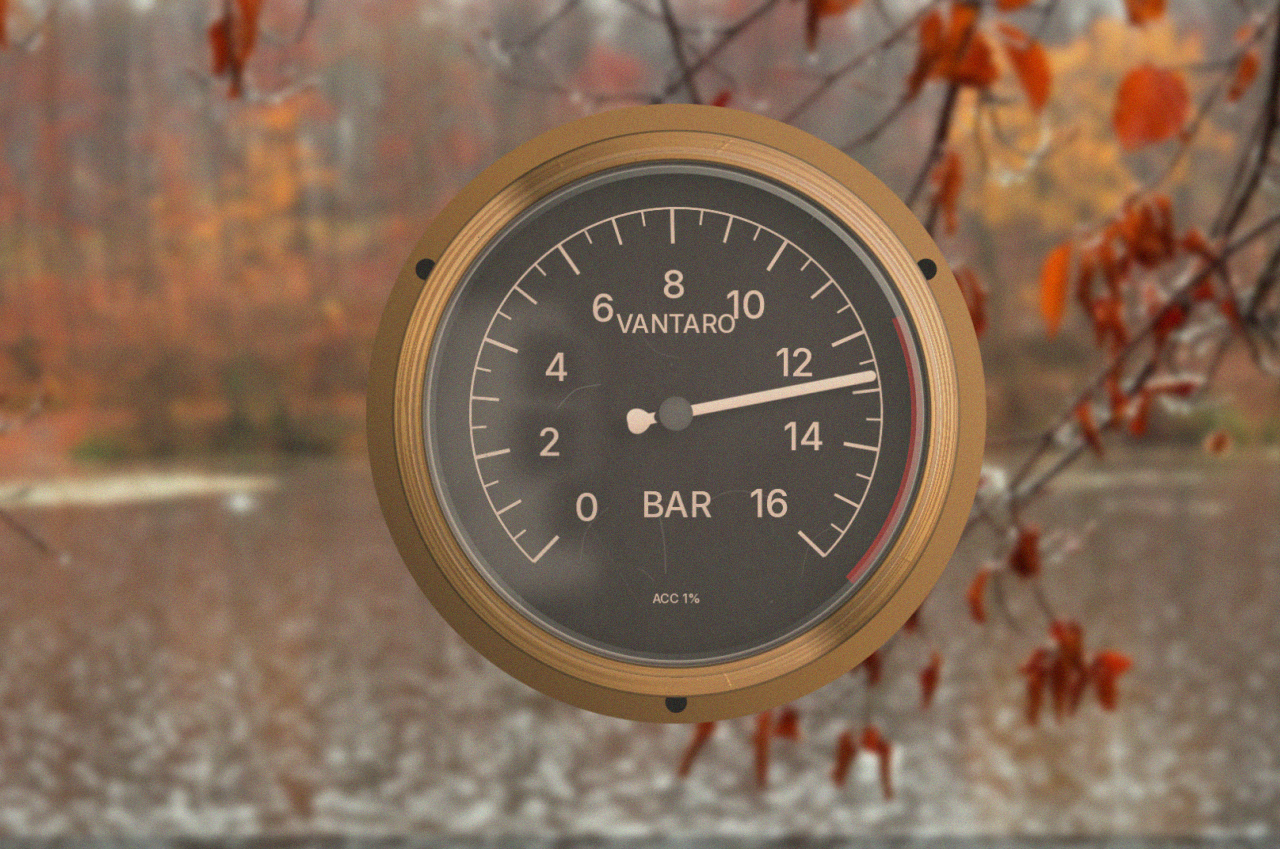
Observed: 12.75 bar
